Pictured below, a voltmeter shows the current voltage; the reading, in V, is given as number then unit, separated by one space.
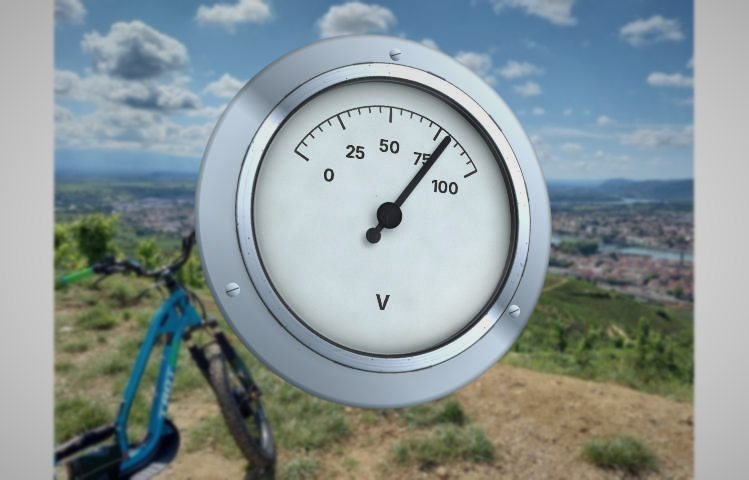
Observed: 80 V
